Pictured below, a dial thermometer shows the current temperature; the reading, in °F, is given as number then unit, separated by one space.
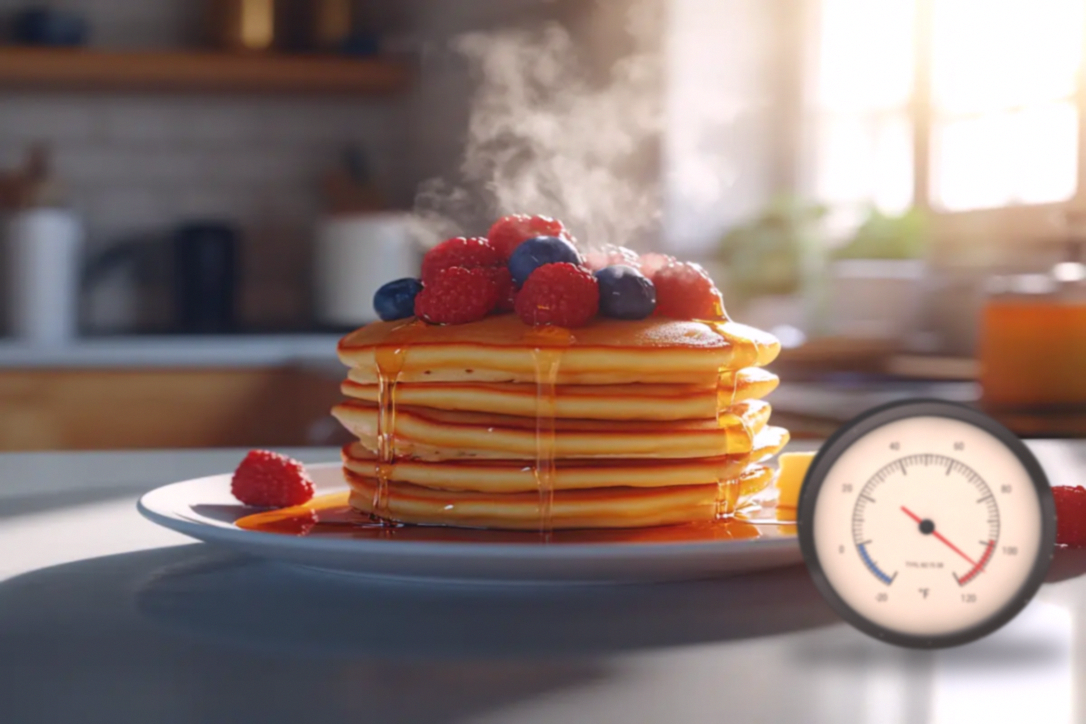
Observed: 110 °F
